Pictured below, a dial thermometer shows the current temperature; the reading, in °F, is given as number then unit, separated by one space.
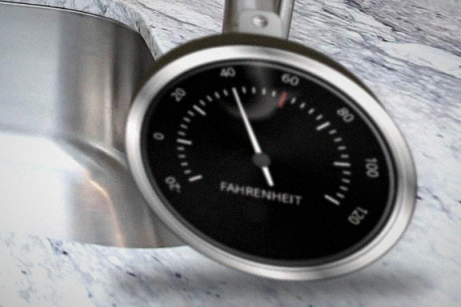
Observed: 40 °F
